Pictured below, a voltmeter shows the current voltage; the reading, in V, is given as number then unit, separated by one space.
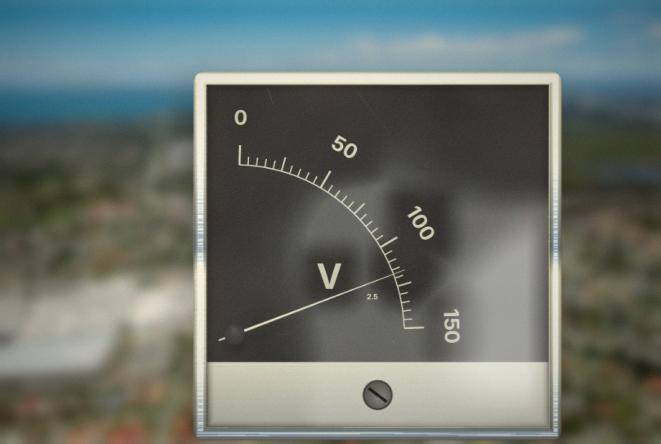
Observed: 117.5 V
